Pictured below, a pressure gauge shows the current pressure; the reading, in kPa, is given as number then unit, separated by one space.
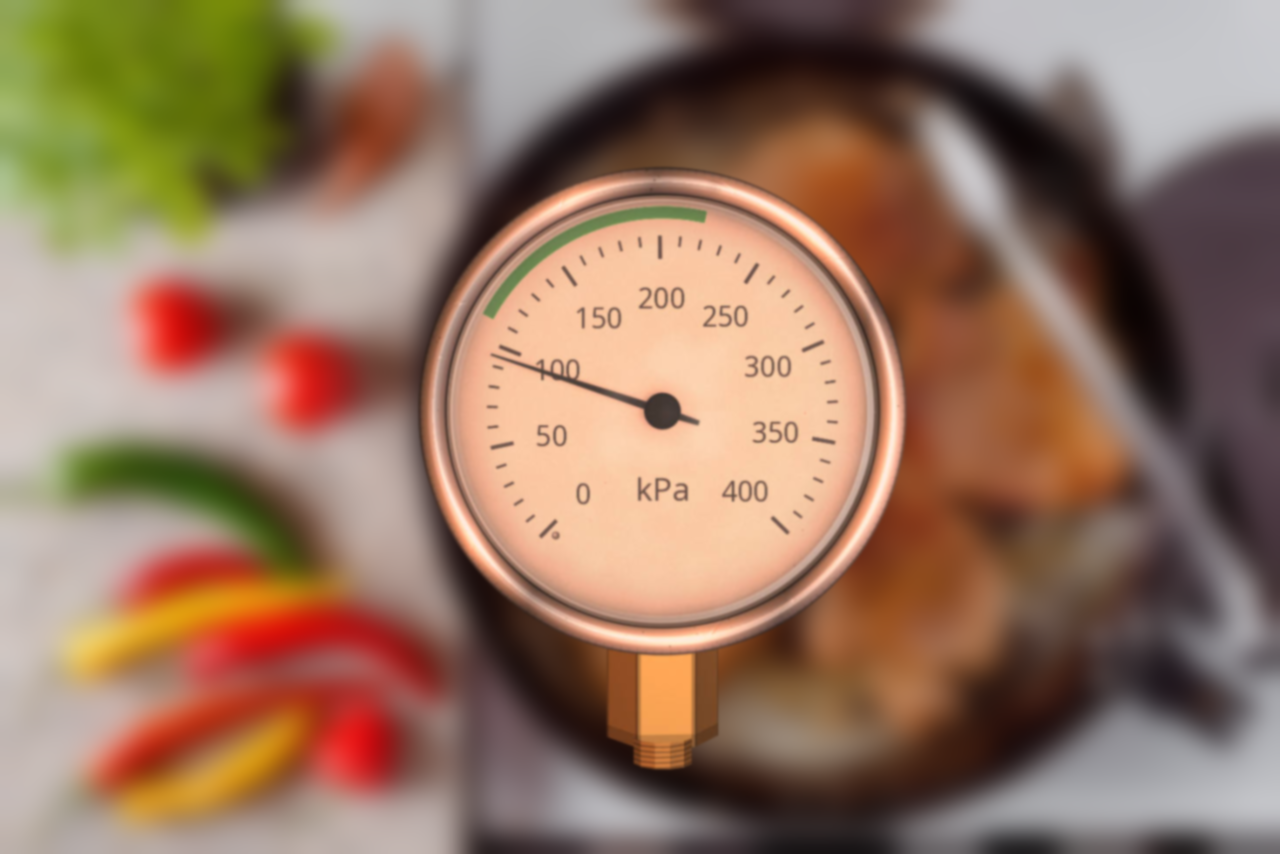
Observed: 95 kPa
